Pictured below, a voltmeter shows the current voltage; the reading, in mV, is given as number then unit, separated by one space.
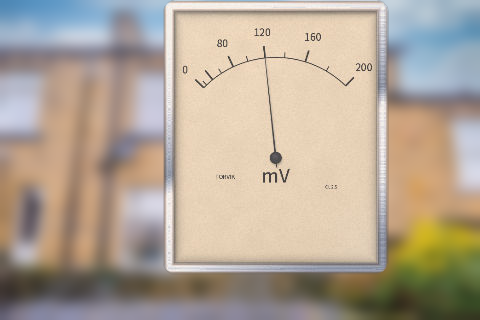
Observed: 120 mV
